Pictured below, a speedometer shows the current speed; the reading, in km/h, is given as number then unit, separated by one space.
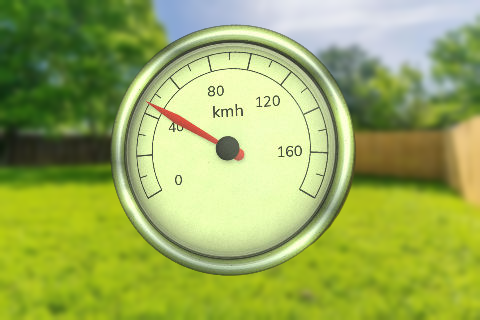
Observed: 45 km/h
